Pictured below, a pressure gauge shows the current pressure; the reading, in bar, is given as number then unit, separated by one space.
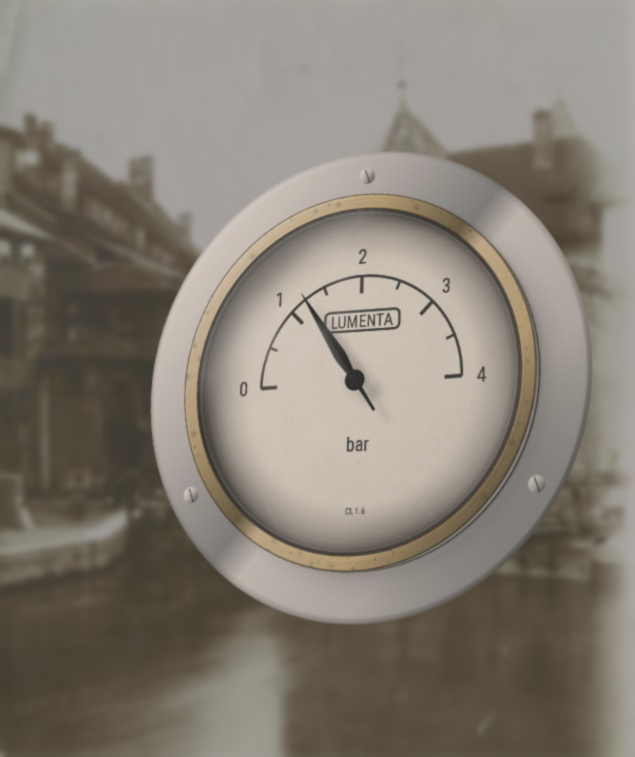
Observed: 1.25 bar
